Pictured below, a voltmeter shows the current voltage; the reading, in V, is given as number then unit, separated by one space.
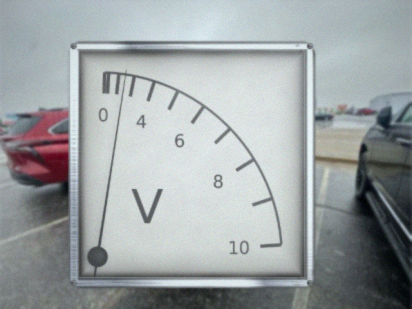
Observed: 2.5 V
